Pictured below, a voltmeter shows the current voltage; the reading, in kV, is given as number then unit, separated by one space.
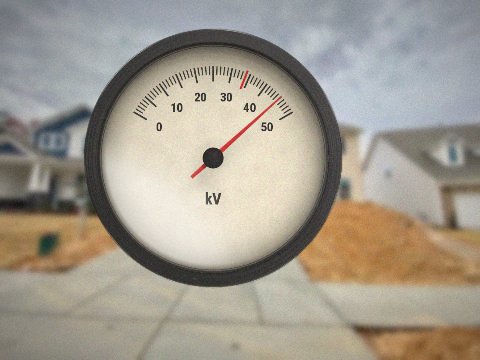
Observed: 45 kV
